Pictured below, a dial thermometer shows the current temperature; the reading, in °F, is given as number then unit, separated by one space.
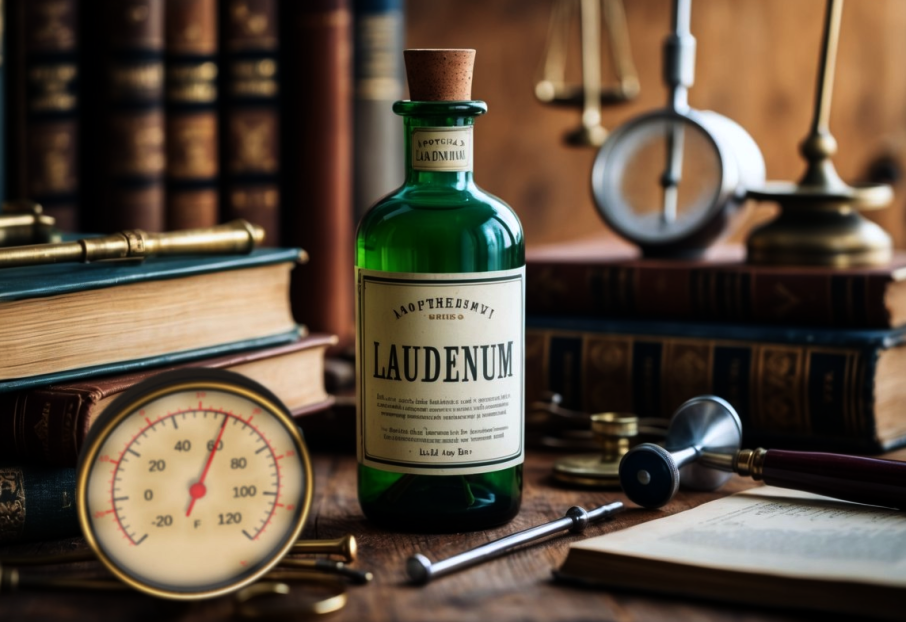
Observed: 60 °F
